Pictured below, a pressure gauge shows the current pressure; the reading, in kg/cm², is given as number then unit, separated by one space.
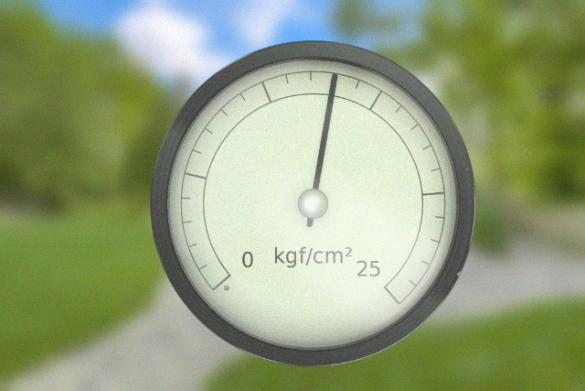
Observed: 13 kg/cm²
